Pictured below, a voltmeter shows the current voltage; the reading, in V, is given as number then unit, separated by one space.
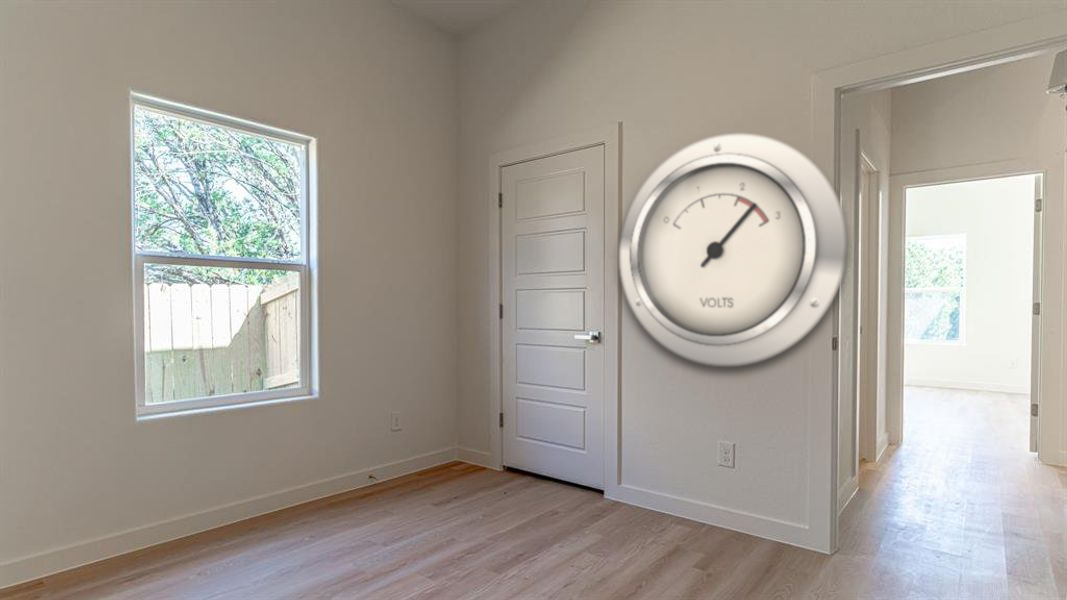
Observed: 2.5 V
